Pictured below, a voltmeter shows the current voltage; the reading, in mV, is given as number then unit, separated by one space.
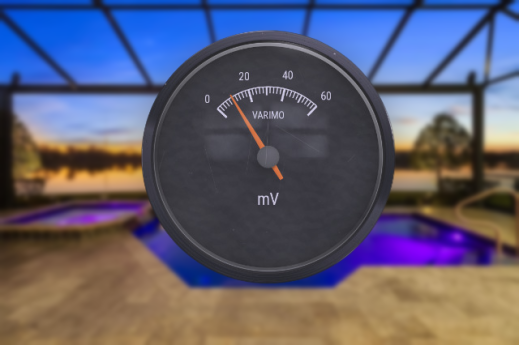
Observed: 10 mV
